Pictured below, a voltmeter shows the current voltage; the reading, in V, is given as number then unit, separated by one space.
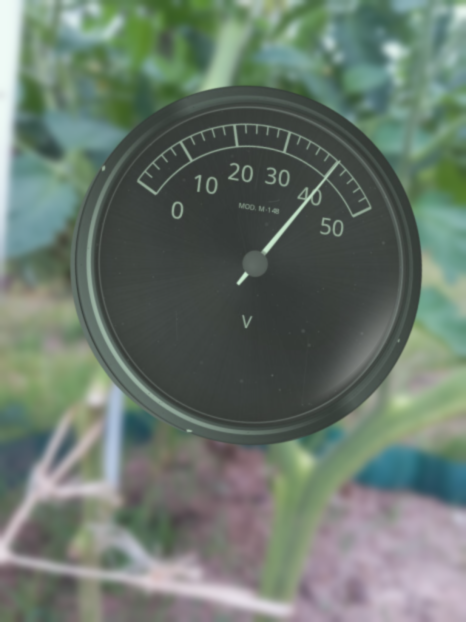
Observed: 40 V
